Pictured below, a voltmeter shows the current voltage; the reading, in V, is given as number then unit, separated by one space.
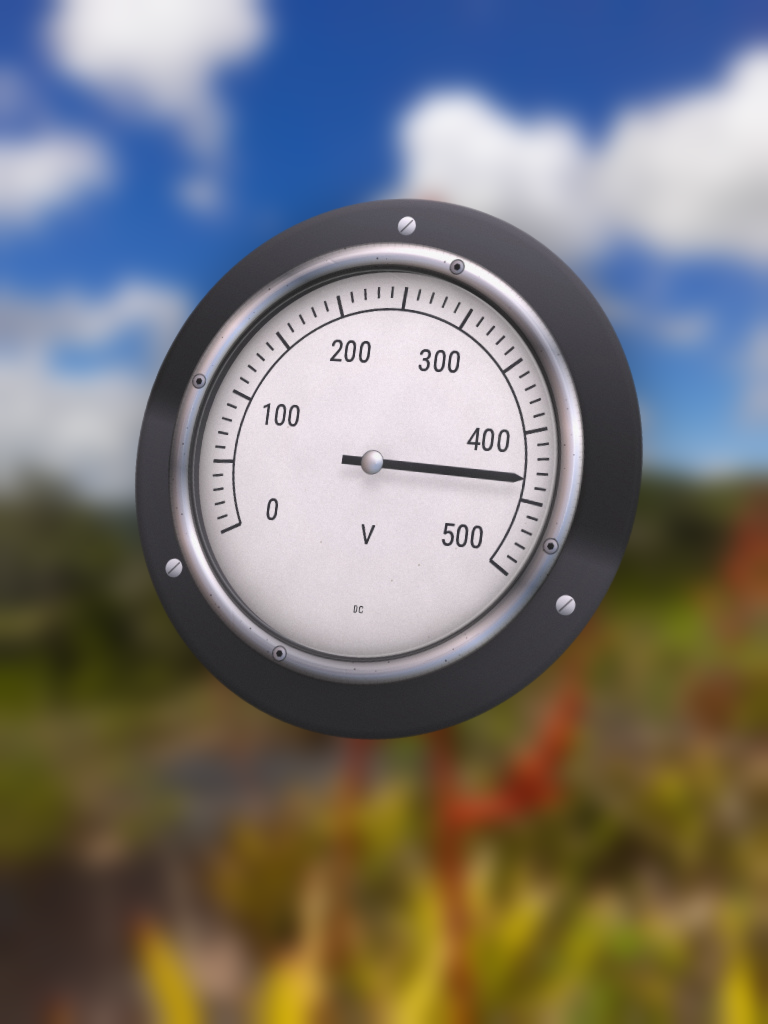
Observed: 435 V
